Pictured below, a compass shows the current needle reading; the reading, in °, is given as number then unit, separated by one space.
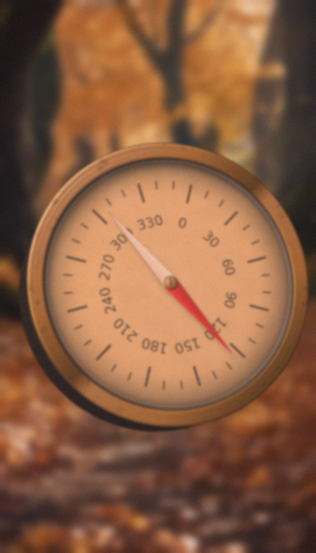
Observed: 125 °
